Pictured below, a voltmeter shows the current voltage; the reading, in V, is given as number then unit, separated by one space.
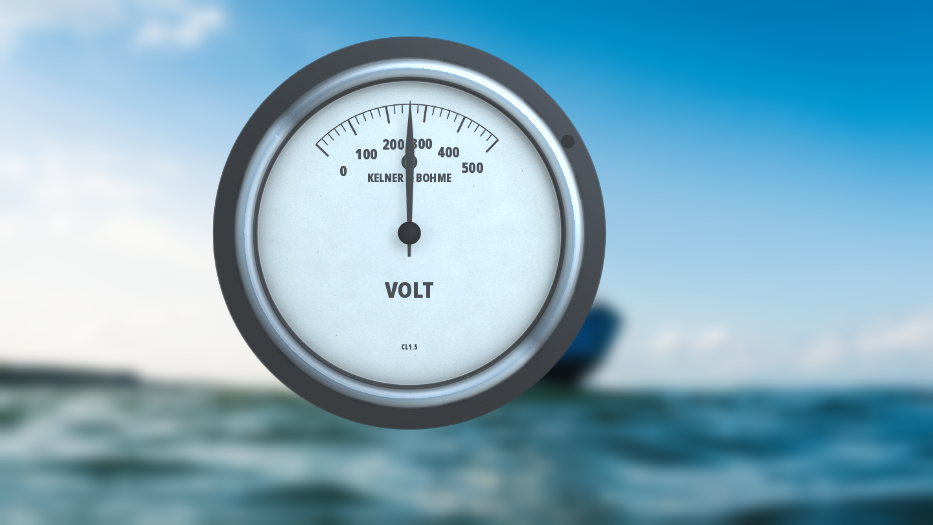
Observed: 260 V
